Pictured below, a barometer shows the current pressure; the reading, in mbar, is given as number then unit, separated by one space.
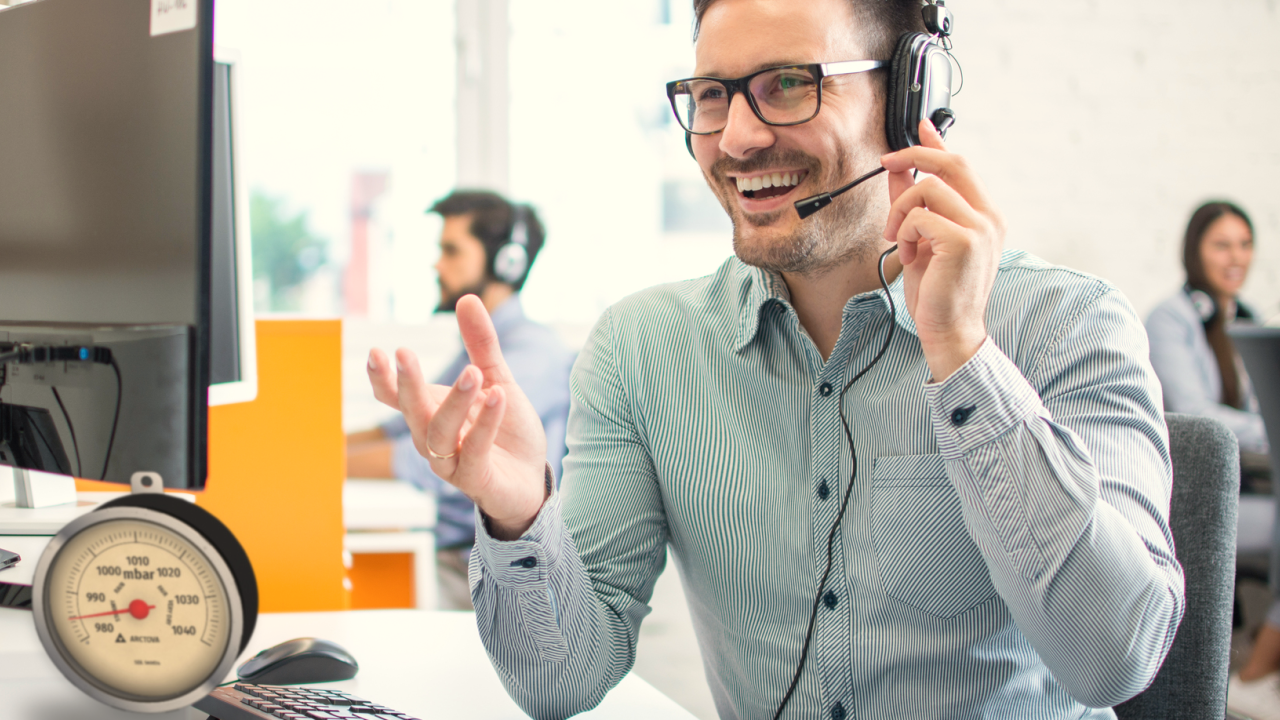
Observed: 985 mbar
